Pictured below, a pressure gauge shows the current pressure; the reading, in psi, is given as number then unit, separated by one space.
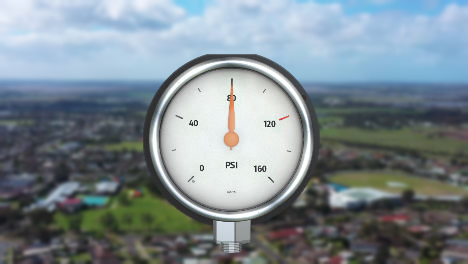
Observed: 80 psi
